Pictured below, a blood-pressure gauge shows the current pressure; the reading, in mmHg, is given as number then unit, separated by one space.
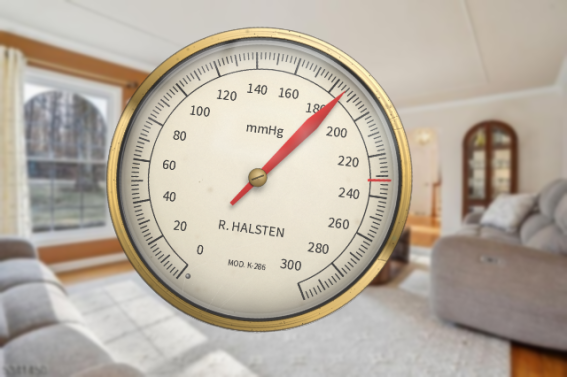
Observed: 186 mmHg
